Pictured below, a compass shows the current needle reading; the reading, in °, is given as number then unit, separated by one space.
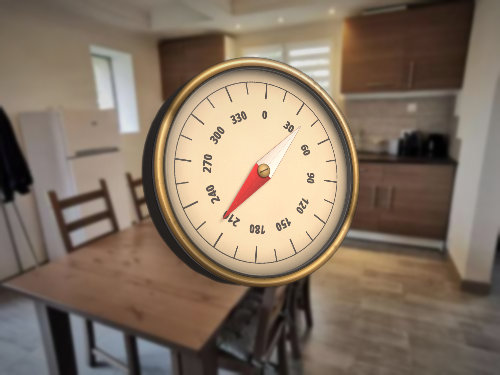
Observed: 217.5 °
